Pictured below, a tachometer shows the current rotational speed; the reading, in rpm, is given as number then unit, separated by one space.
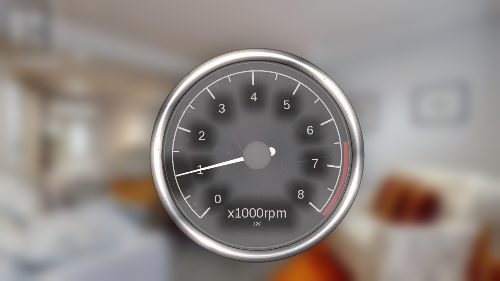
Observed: 1000 rpm
